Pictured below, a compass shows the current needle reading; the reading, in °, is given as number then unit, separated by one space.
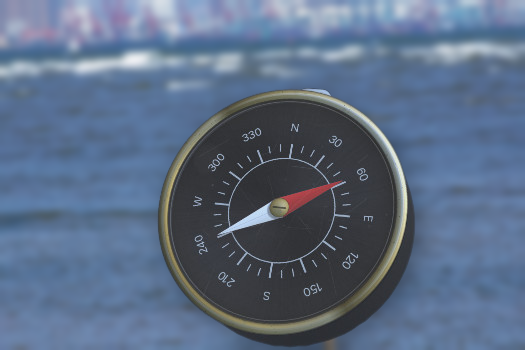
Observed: 60 °
